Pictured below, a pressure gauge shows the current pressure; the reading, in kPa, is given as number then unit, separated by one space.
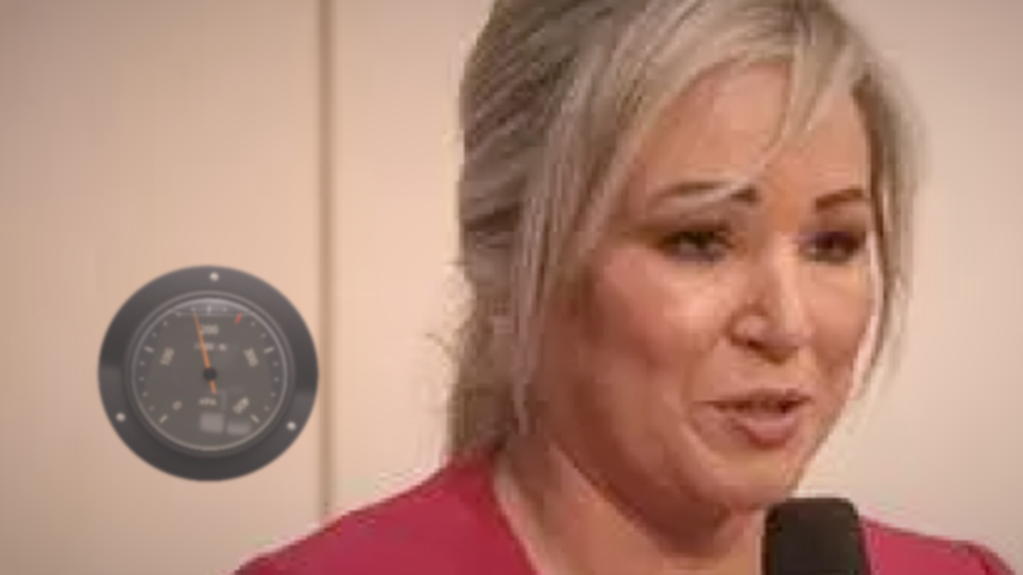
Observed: 180 kPa
